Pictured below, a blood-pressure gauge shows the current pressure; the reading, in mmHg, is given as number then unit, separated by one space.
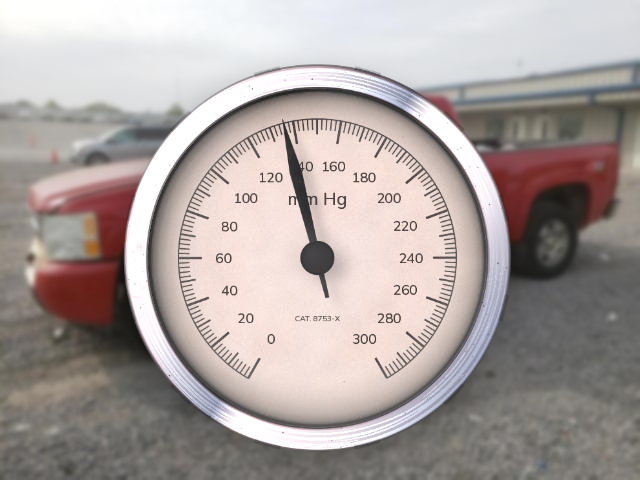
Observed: 136 mmHg
